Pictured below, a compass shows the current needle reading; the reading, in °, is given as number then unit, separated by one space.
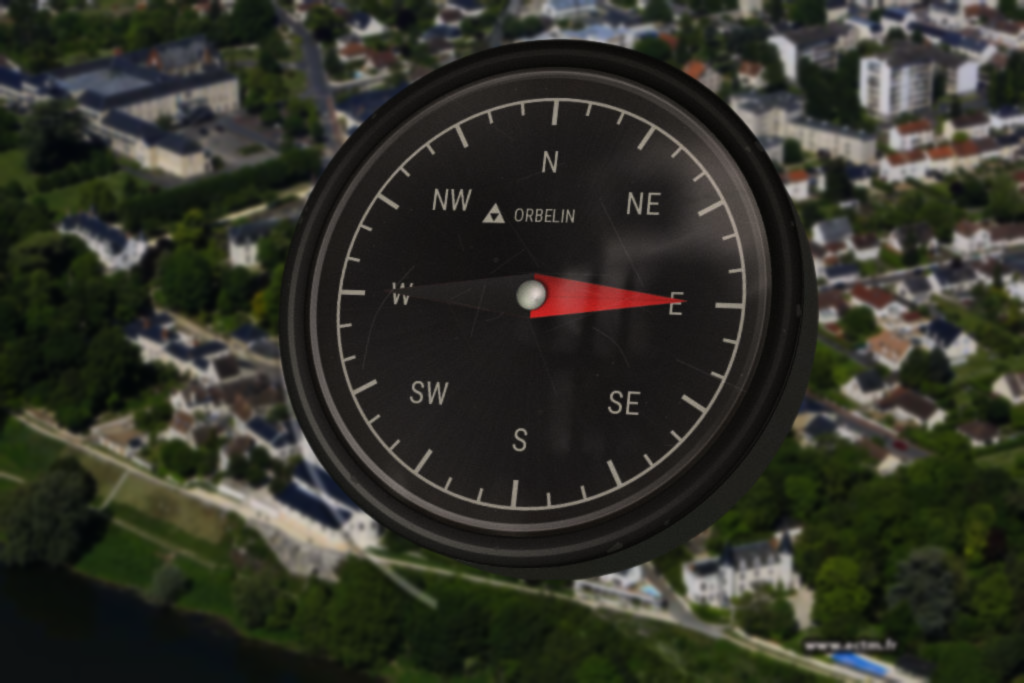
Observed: 90 °
